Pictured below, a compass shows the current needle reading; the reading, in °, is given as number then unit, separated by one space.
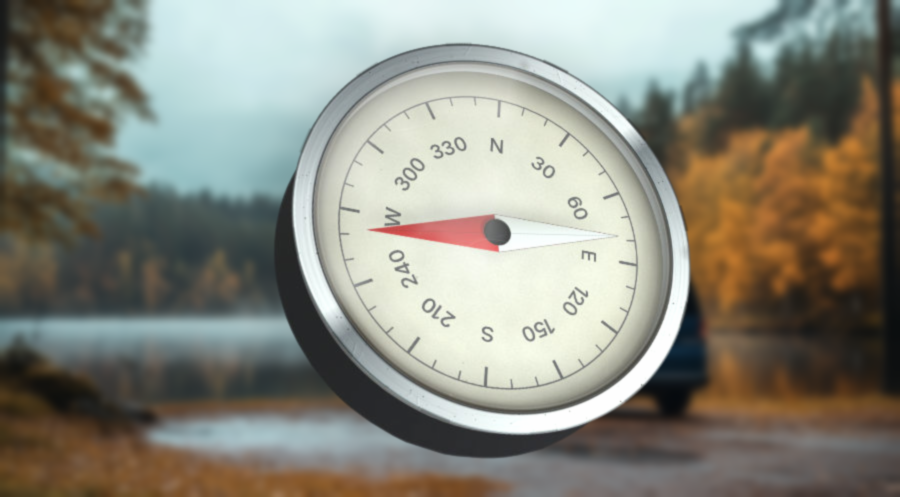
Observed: 260 °
